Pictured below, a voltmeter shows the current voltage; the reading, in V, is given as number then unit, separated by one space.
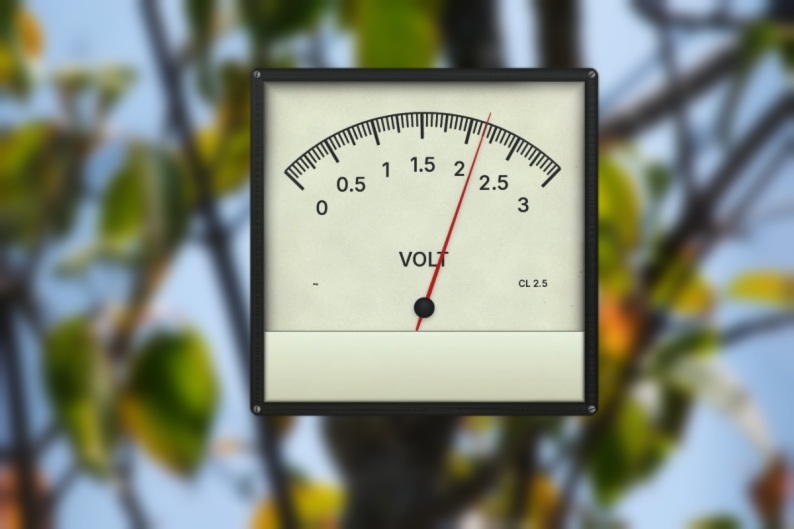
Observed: 2.15 V
